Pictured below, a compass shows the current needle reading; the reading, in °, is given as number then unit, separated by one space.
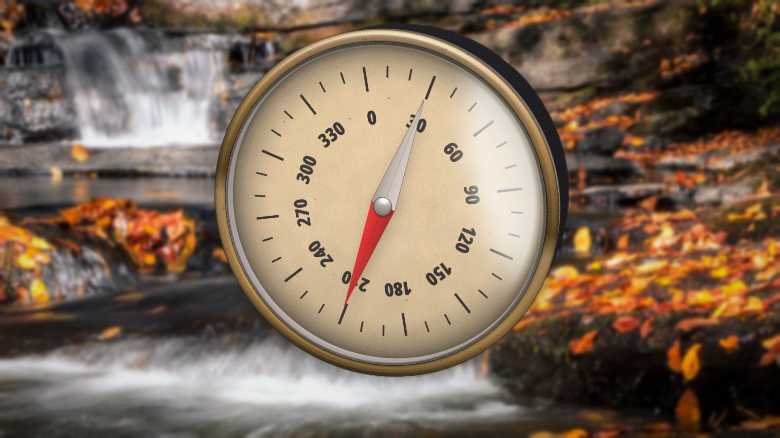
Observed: 210 °
